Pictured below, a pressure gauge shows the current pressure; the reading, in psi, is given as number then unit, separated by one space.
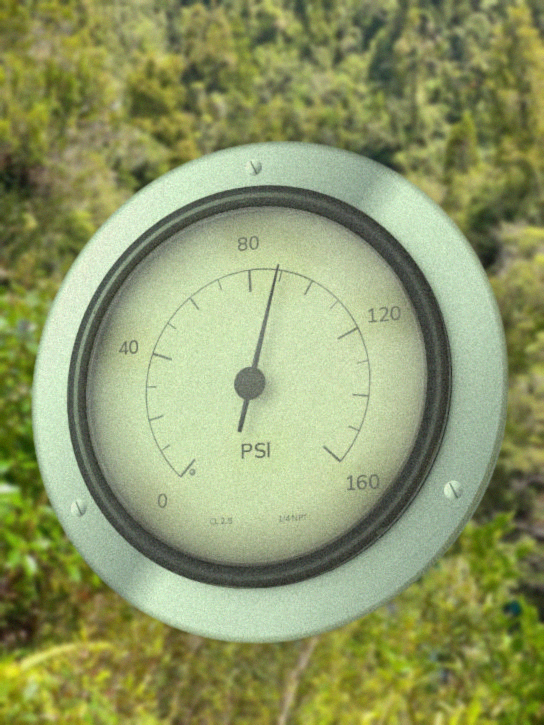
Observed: 90 psi
